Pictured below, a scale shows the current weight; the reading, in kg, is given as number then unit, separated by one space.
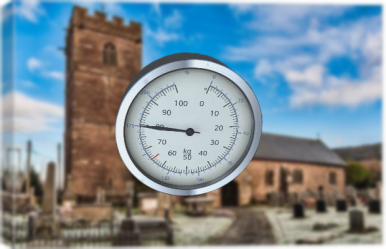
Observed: 80 kg
